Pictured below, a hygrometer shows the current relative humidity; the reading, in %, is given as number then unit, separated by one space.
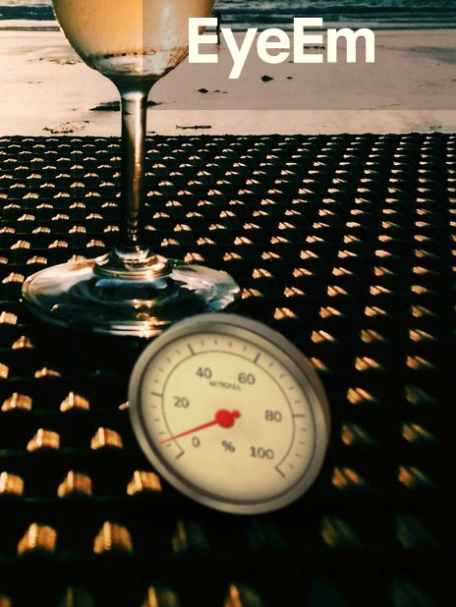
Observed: 6 %
